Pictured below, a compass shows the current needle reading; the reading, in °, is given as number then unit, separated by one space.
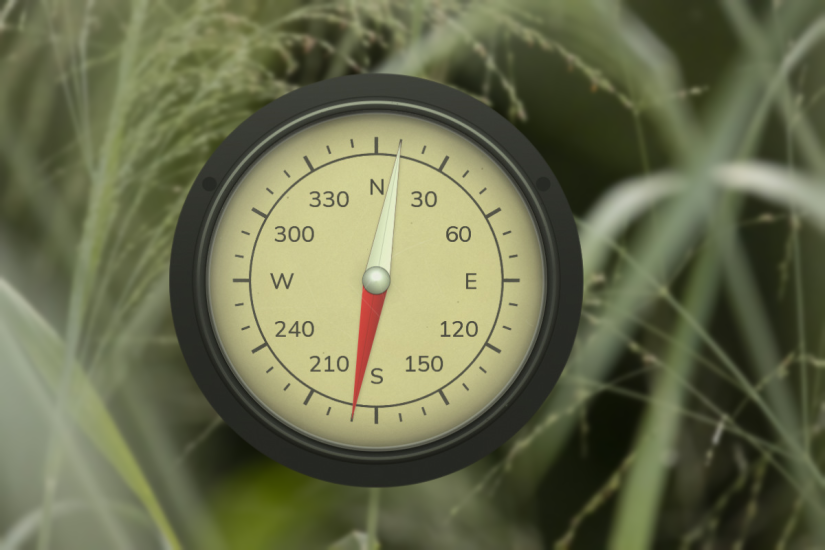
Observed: 190 °
